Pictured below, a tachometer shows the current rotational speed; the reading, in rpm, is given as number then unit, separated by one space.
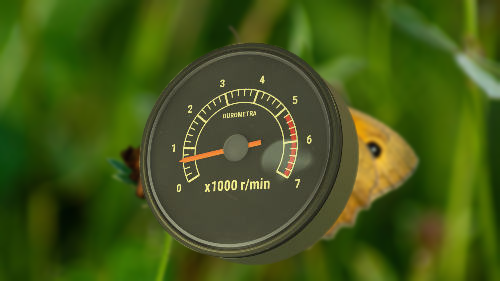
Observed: 600 rpm
